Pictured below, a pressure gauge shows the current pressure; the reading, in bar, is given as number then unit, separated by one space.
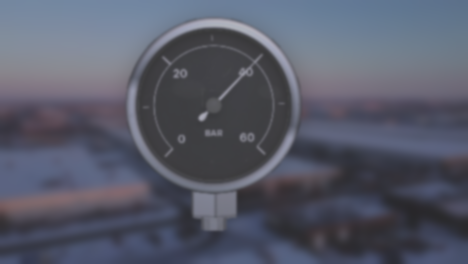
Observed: 40 bar
